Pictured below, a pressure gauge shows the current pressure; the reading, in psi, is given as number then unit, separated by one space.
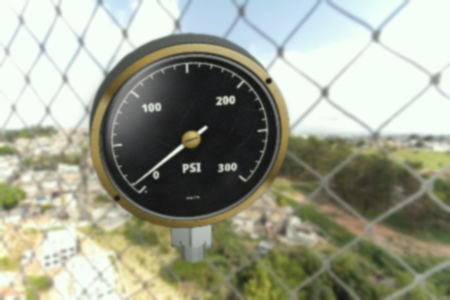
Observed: 10 psi
